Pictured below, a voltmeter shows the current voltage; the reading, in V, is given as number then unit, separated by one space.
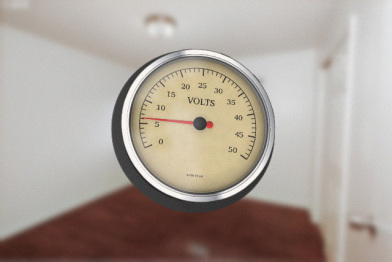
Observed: 6 V
